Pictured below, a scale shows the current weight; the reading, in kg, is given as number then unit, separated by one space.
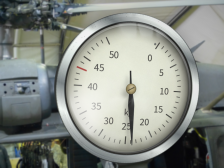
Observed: 24 kg
